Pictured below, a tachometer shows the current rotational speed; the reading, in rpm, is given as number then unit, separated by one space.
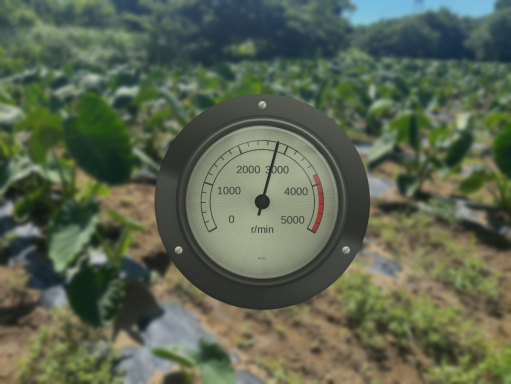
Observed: 2800 rpm
